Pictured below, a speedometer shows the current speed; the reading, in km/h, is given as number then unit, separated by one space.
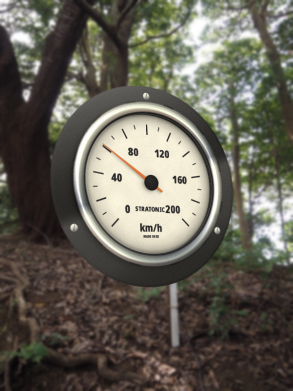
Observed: 60 km/h
